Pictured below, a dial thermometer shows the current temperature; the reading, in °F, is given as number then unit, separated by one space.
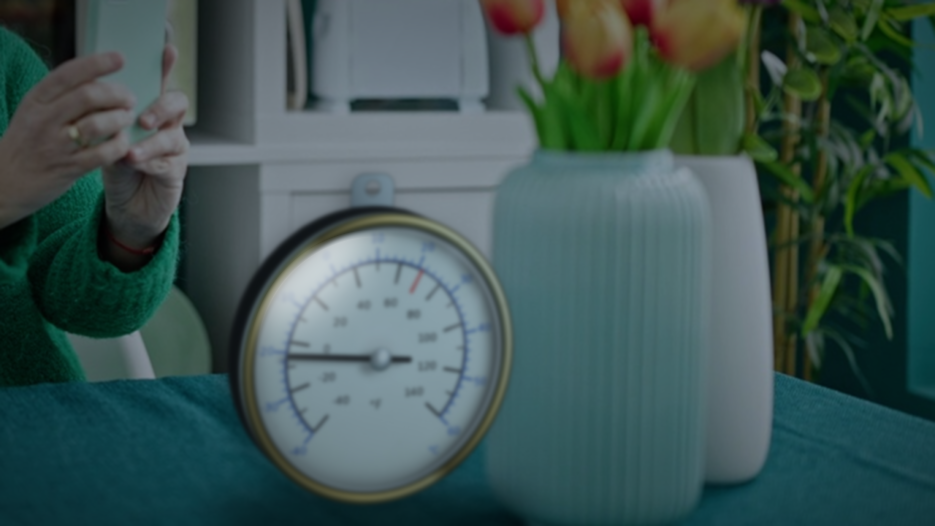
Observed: -5 °F
